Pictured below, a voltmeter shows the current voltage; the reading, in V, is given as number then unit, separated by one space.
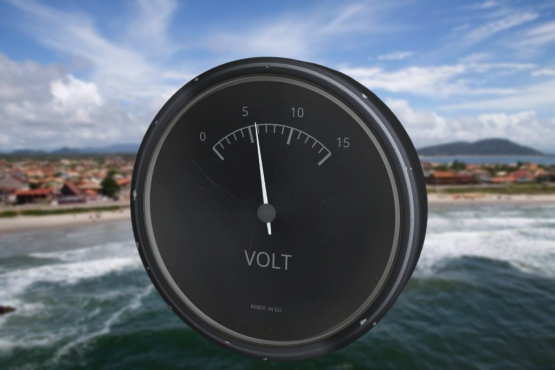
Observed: 6 V
